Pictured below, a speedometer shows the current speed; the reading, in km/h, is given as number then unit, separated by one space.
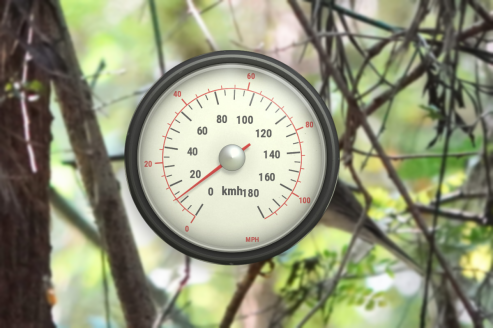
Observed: 12.5 km/h
